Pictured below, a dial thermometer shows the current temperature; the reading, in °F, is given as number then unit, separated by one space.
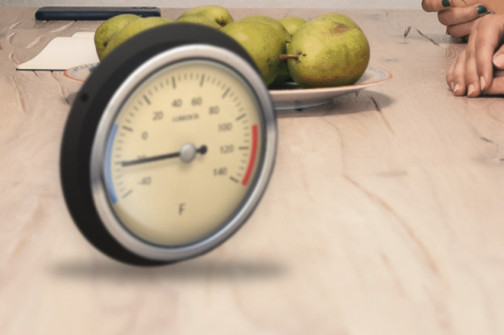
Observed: -20 °F
